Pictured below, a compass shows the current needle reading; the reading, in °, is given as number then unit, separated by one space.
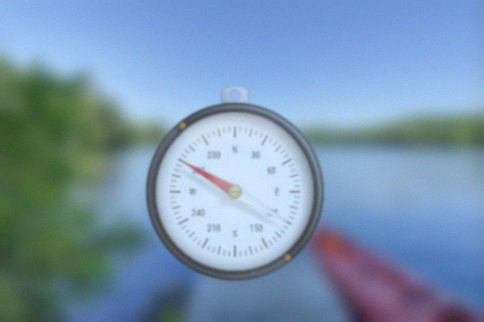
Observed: 300 °
